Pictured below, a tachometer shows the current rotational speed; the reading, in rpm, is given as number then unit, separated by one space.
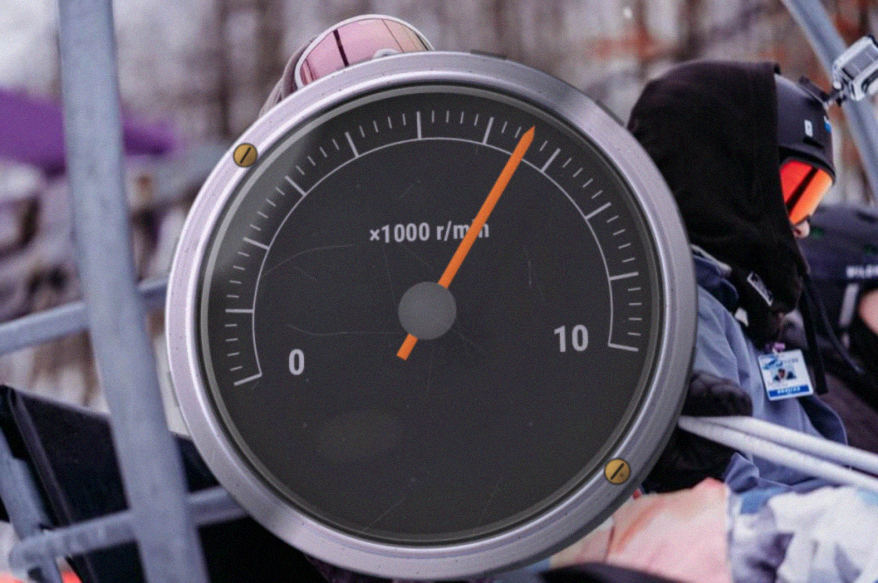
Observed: 6600 rpm
